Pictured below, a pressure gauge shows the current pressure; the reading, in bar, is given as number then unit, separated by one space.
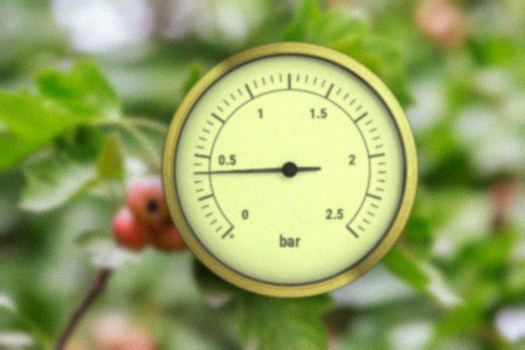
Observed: 0.4 bar
